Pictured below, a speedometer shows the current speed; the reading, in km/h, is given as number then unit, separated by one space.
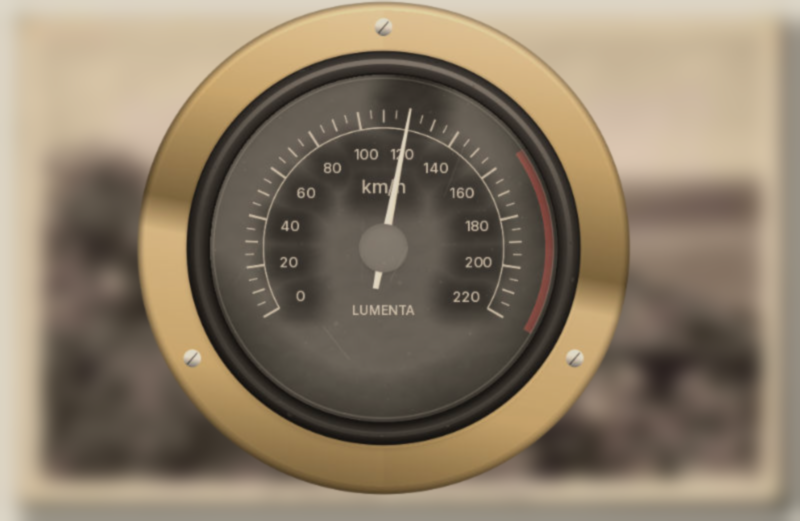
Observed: 120 km/h
